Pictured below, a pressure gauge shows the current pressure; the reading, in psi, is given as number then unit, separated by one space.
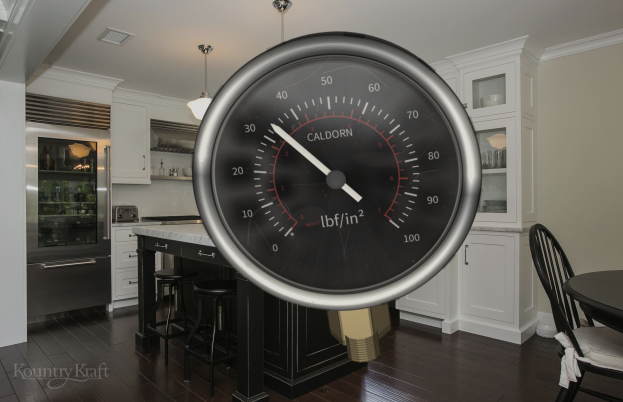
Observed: 34 psi
